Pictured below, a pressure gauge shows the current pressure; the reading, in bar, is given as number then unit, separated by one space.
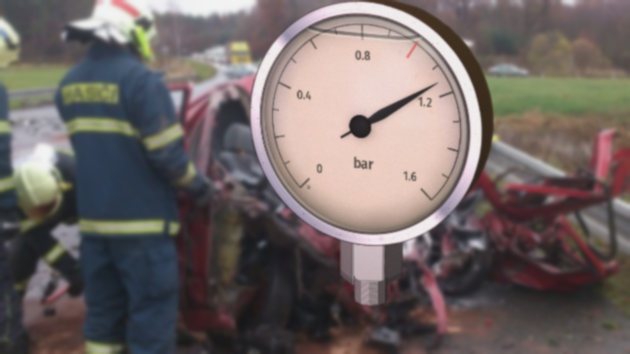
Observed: 1.15 bar
